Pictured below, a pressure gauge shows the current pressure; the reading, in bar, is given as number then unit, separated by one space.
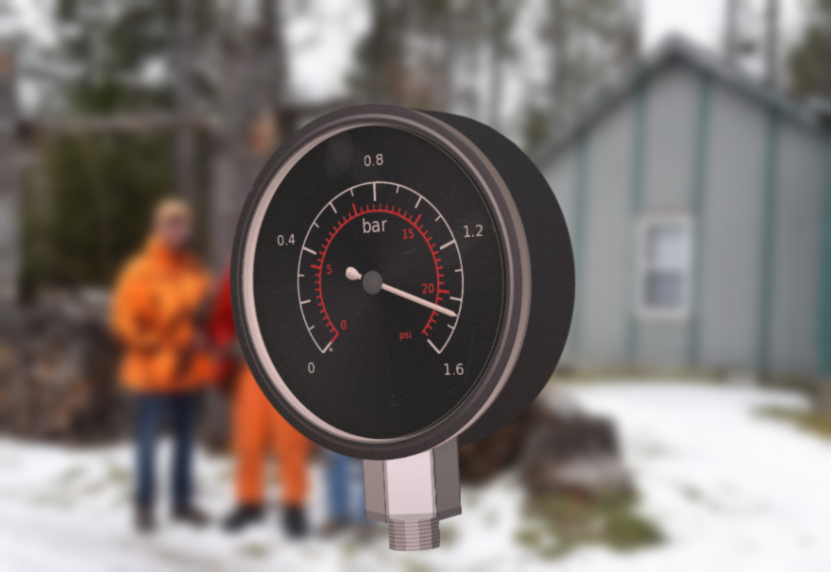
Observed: 1.45 bar
